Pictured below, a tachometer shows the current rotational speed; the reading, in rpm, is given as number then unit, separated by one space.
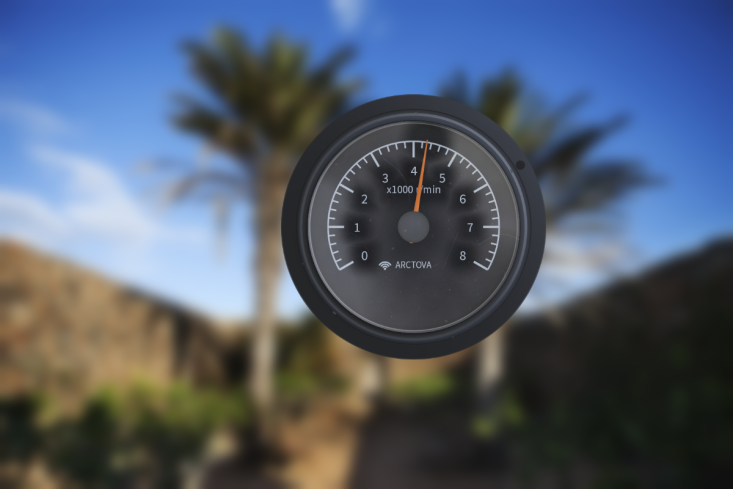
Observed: 4300 rpm
